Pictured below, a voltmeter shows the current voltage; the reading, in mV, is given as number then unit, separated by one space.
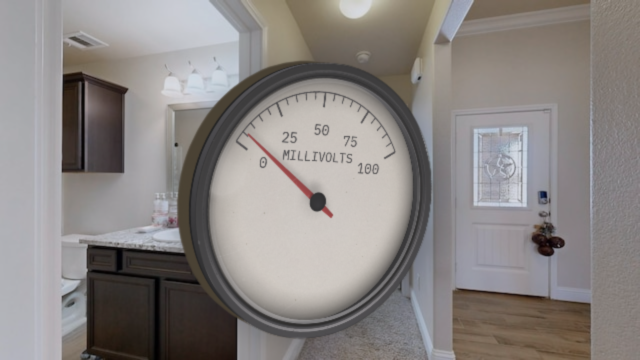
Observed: 5 mV
